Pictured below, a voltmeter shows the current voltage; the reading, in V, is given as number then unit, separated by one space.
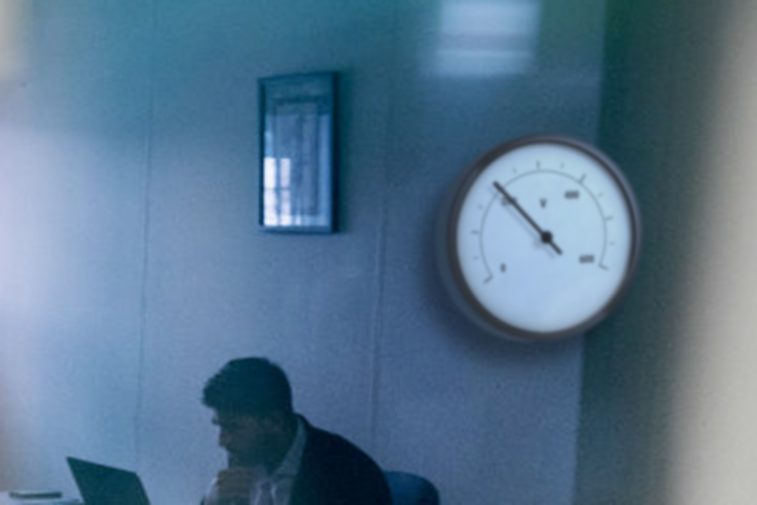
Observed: 200 V
